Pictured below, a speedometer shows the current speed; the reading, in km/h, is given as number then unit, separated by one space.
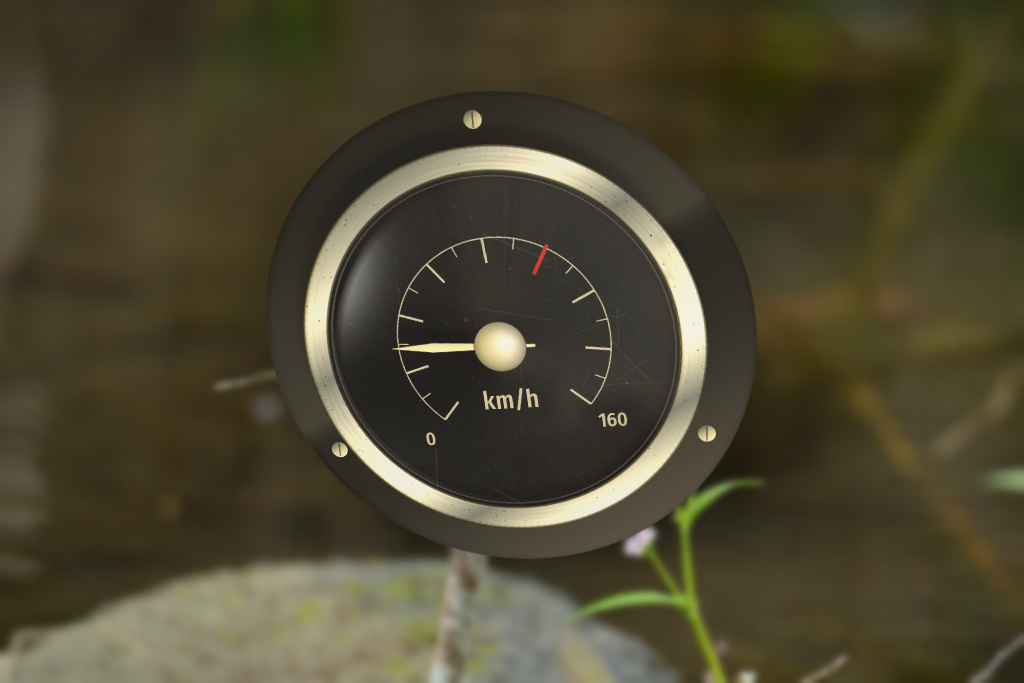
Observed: 30 km/h
